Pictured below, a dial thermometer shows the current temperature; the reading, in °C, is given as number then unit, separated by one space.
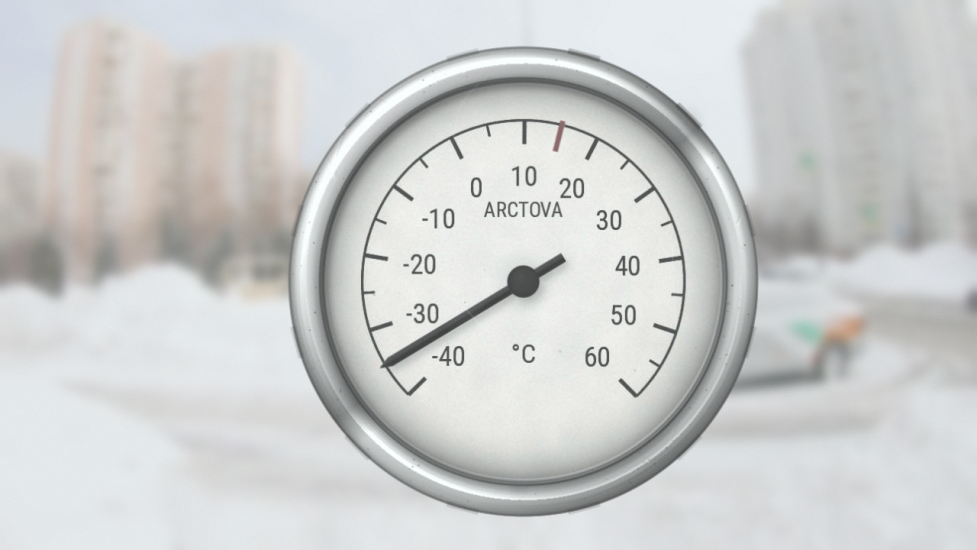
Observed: -35 °C
